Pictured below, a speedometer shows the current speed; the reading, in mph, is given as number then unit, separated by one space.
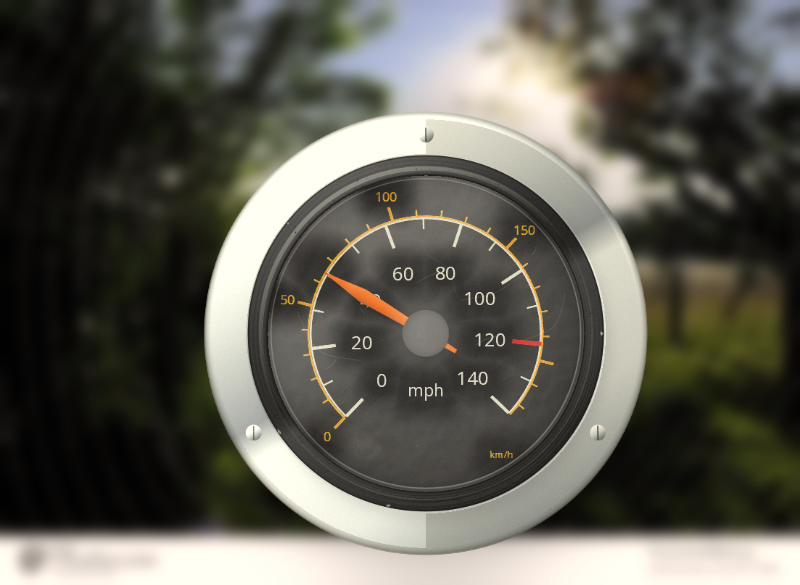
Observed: 40 mph
